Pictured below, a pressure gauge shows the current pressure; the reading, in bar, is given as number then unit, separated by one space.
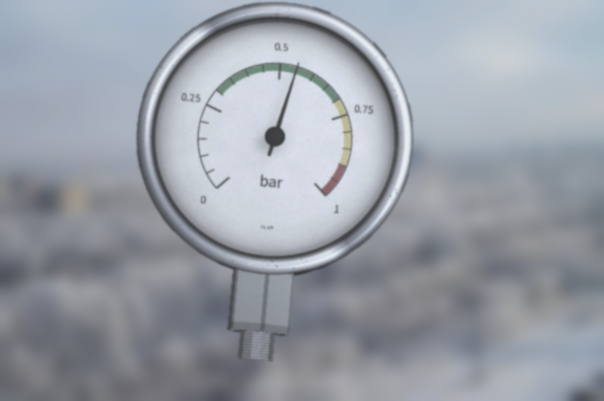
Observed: 0.55 bar
